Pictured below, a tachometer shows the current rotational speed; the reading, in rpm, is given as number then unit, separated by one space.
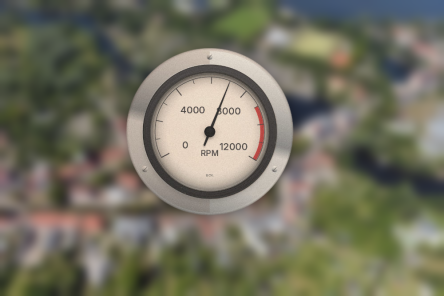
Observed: 7000 rpm
